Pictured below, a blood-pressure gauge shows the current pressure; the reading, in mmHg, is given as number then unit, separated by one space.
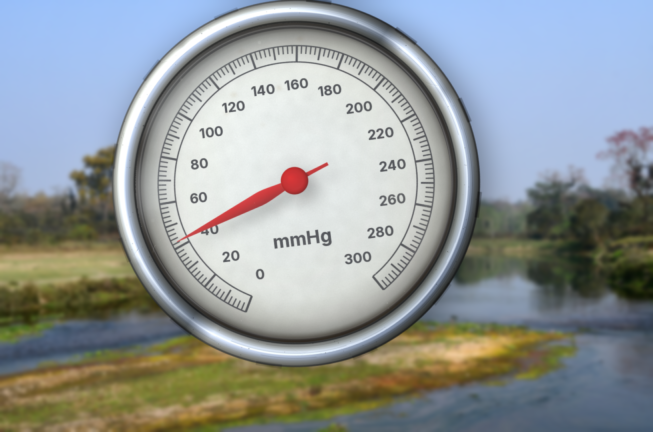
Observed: 42 mmHg
